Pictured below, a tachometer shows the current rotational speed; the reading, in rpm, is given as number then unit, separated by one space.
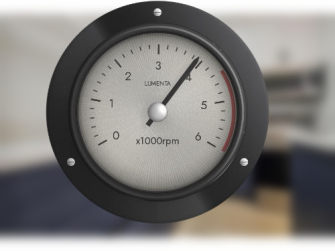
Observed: 3900 rpm
